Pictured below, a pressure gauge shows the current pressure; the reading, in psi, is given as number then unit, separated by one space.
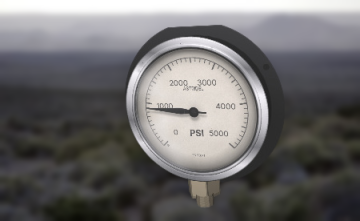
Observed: 900 psi
